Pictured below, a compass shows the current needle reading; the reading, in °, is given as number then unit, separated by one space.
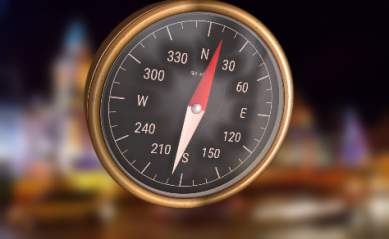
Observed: 10 °
